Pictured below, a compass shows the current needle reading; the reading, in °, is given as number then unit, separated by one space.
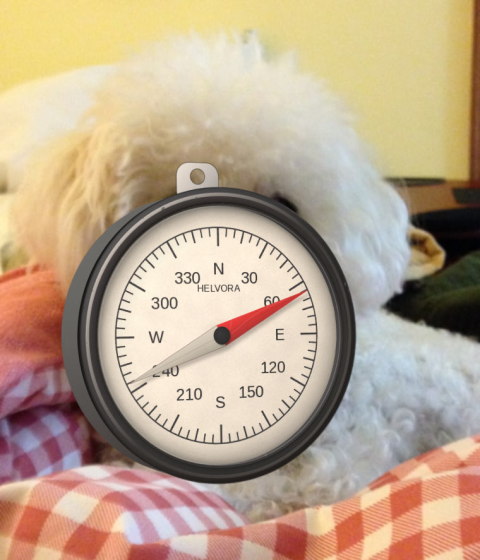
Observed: 65 °
